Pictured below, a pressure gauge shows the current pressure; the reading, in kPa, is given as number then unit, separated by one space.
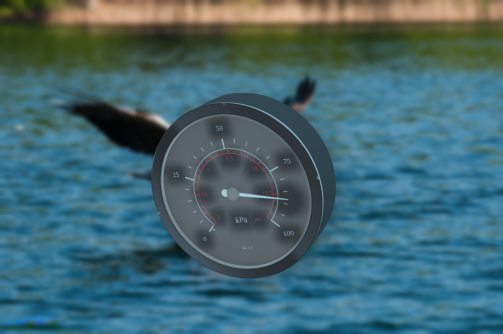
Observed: 87.5 kPa
